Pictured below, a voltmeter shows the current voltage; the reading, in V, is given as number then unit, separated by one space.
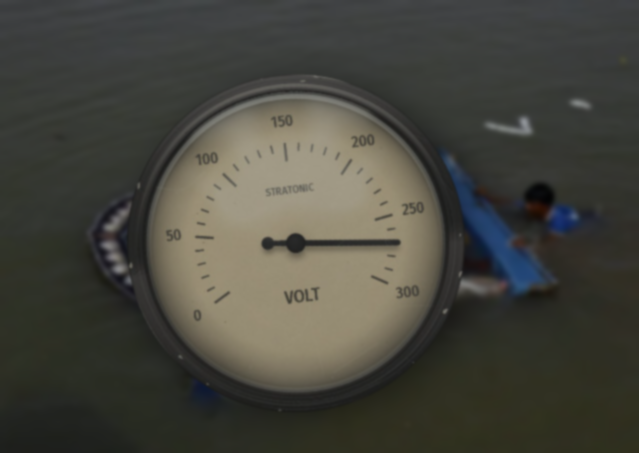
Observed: 270 V
